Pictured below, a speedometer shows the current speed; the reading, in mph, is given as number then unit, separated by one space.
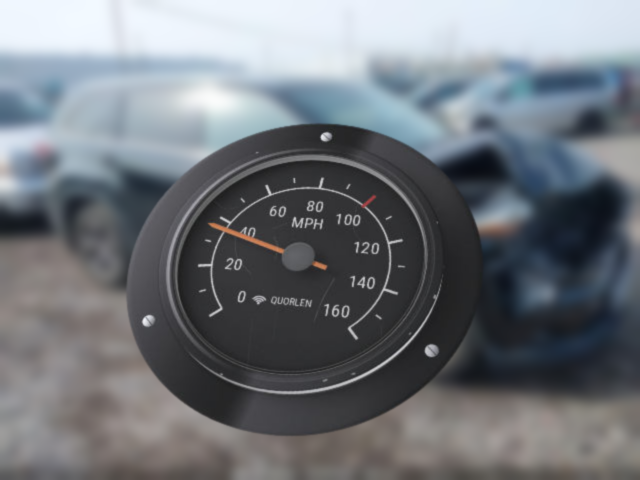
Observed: 35 mph
